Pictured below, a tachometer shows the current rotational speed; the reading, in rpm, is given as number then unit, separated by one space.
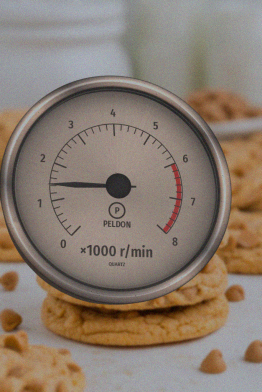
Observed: 1400 rpm
